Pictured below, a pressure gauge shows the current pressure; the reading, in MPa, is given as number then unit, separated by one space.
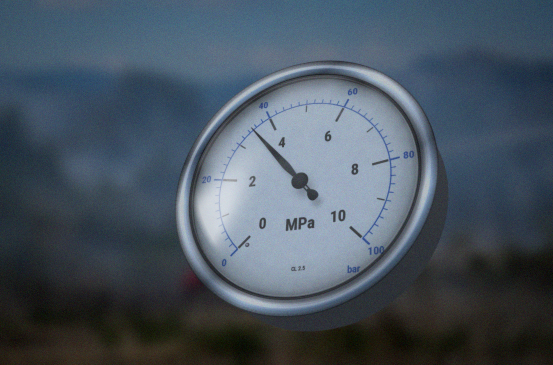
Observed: 3.5 MPa
